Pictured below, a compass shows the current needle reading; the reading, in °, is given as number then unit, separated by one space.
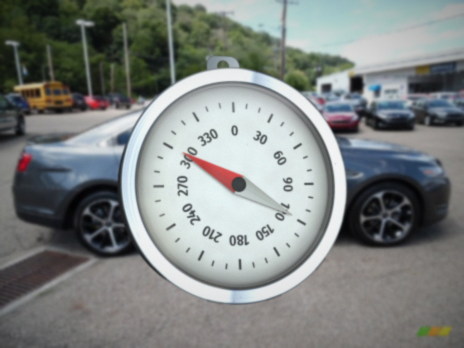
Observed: 300 °
